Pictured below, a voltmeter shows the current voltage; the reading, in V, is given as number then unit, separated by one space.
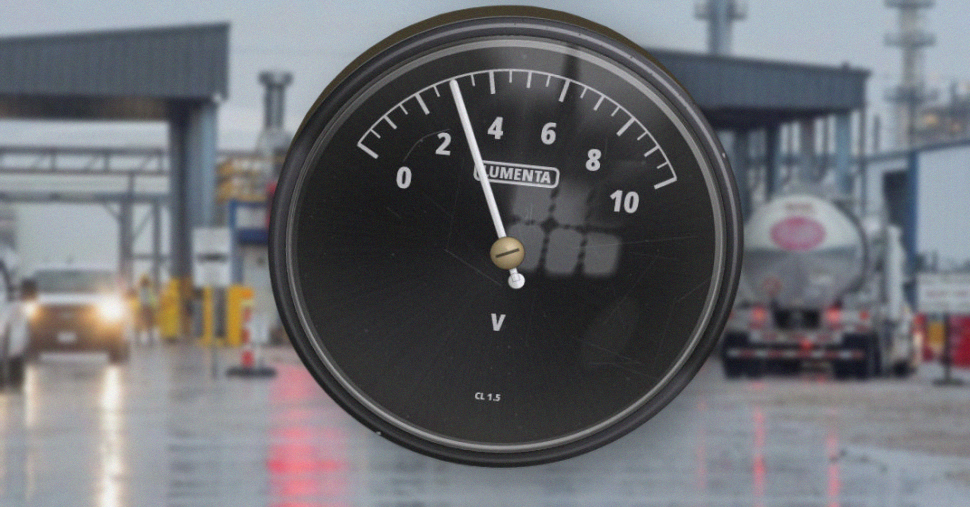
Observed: 3 V
